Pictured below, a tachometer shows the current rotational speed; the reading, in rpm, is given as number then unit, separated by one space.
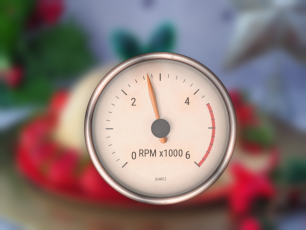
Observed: 2700 rpm
